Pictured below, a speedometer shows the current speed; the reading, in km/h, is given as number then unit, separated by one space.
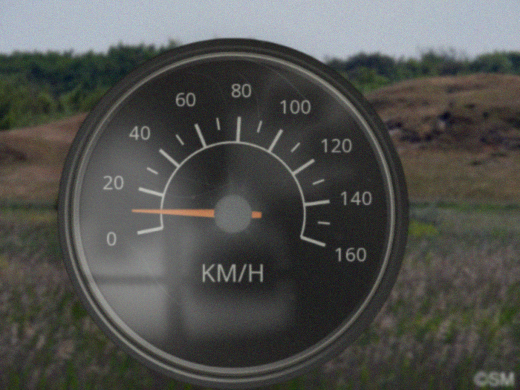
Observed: 10 km/h
